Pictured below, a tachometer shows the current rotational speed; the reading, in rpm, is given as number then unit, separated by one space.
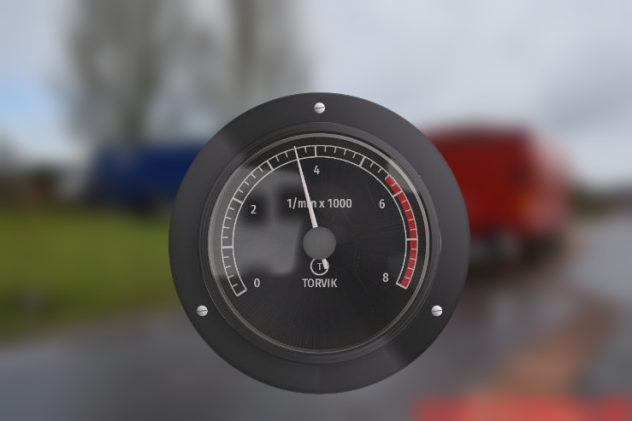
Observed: 3600 rpm
